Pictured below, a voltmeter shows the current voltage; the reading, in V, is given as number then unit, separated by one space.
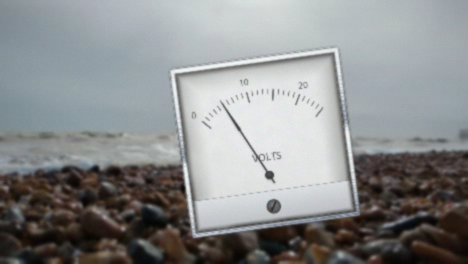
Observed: 5 V
